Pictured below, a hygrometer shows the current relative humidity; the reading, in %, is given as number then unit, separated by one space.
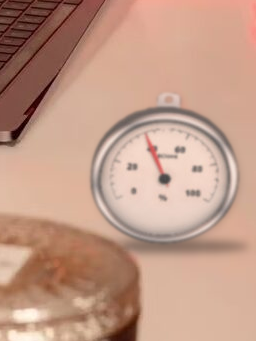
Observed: 40 %
